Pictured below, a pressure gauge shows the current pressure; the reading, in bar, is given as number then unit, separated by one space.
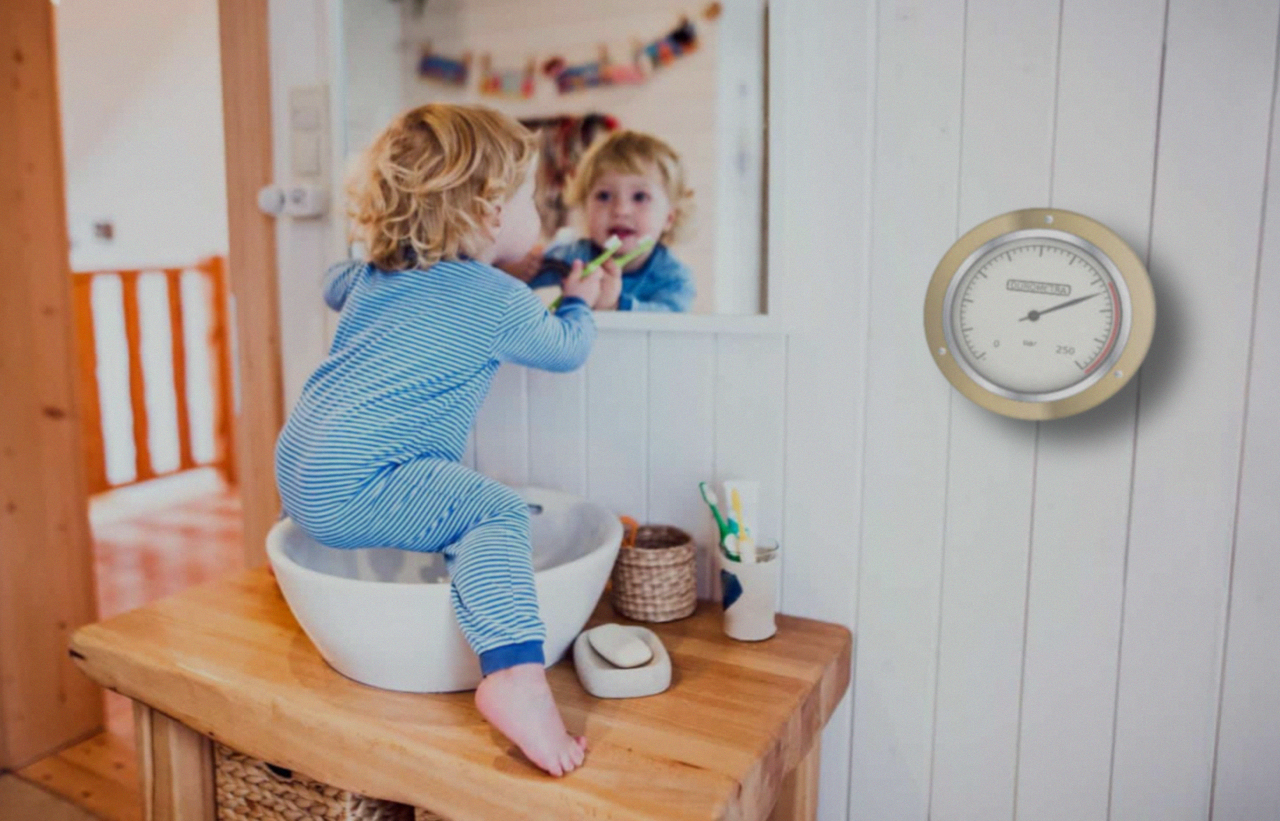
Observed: 185 bar
